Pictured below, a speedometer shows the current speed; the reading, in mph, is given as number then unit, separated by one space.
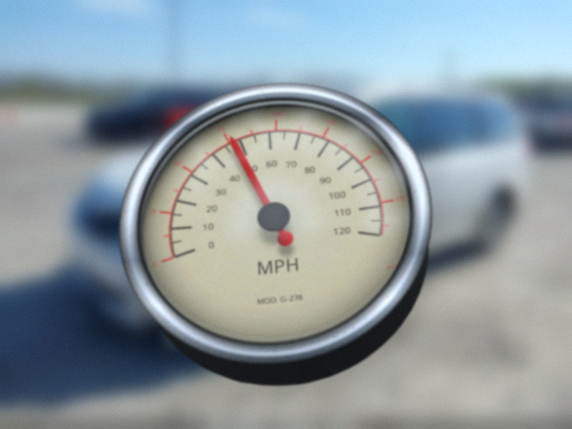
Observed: 47.5 mph
